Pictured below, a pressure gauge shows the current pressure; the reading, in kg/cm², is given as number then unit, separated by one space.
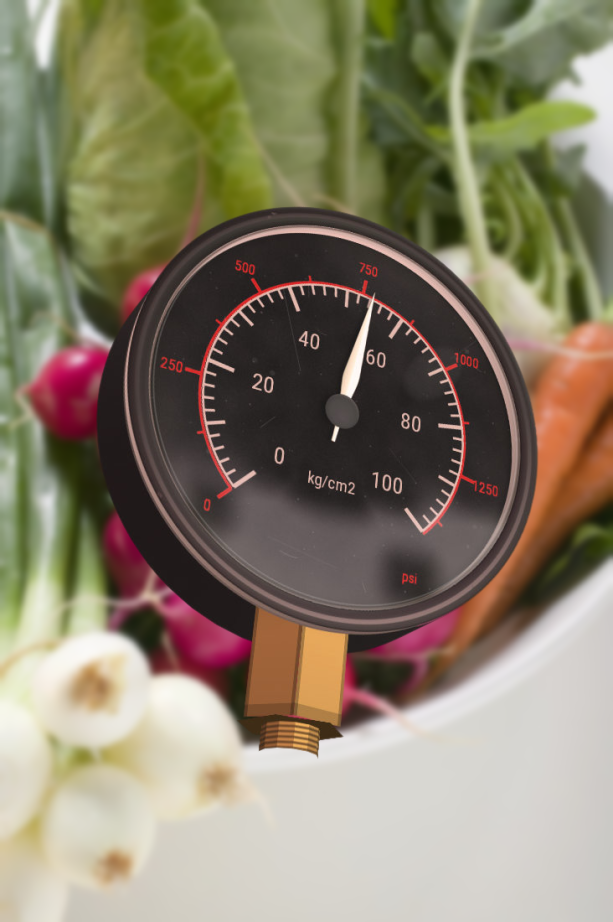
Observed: 54 kg/cm²
